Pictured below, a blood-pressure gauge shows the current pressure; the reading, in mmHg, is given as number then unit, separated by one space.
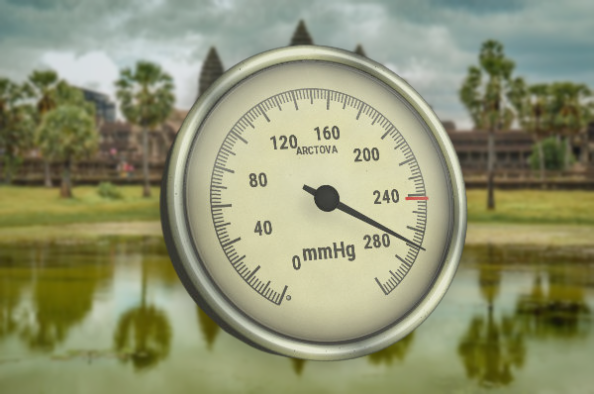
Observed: 270 mmHg
